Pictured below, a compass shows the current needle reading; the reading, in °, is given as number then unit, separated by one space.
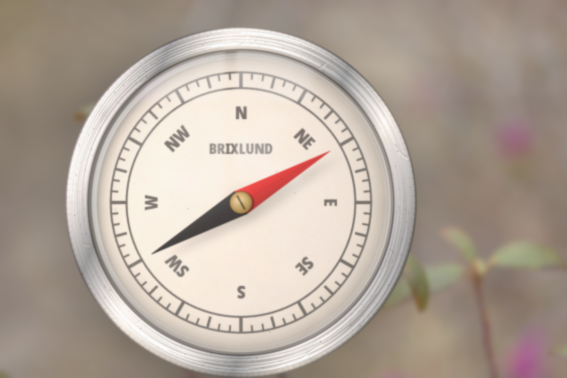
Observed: 60 °
